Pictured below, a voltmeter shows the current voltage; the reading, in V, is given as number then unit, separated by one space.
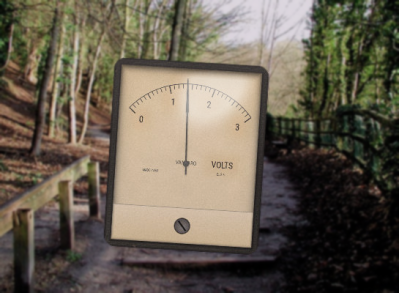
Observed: 1.4 V
